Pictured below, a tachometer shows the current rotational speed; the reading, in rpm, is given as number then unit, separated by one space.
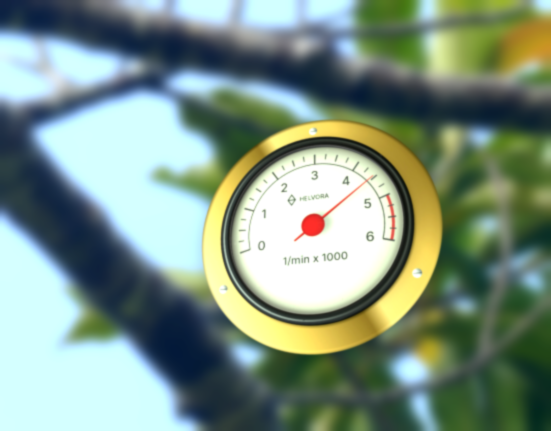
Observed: 4500 rpm
